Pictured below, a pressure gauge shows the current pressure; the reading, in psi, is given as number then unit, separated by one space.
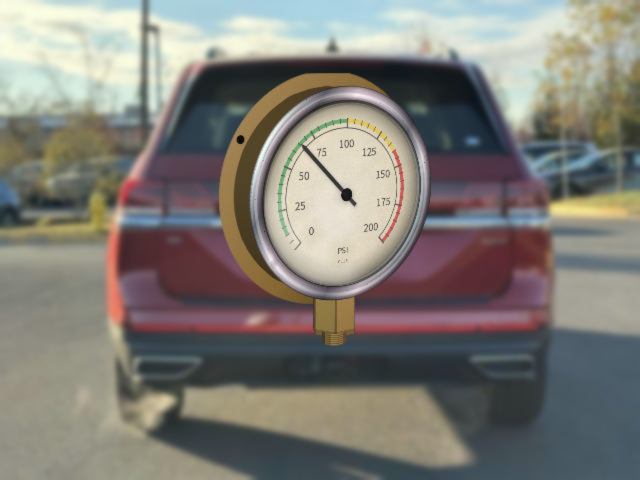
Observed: 65 psi
